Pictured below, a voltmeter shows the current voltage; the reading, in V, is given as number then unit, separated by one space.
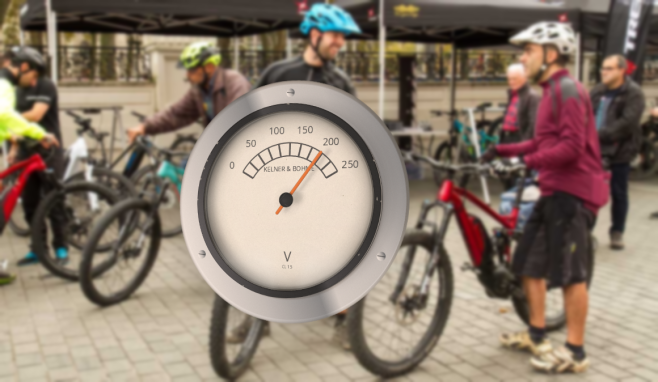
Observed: 200 V
